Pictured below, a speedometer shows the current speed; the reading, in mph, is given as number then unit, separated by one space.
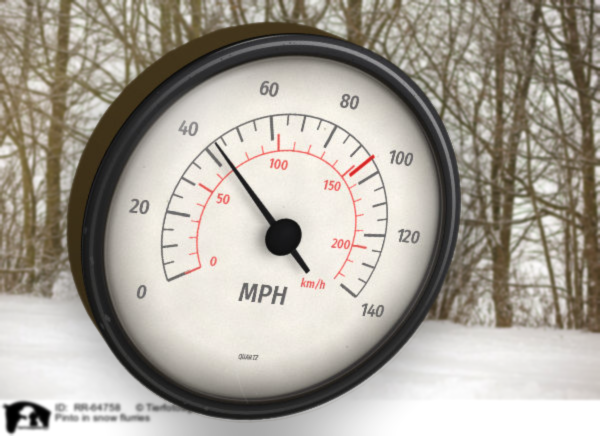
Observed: 42.5 mph
